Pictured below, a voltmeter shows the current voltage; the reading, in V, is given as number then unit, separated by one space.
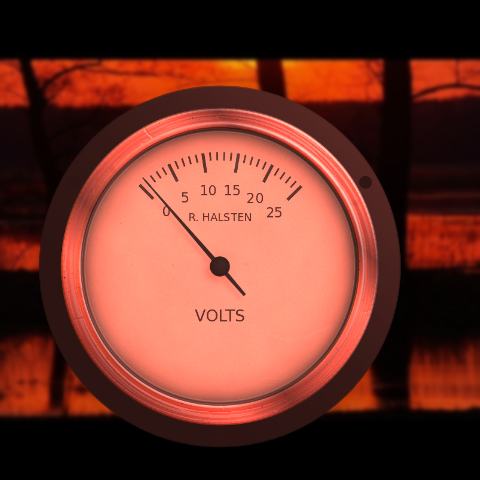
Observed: 1 V
